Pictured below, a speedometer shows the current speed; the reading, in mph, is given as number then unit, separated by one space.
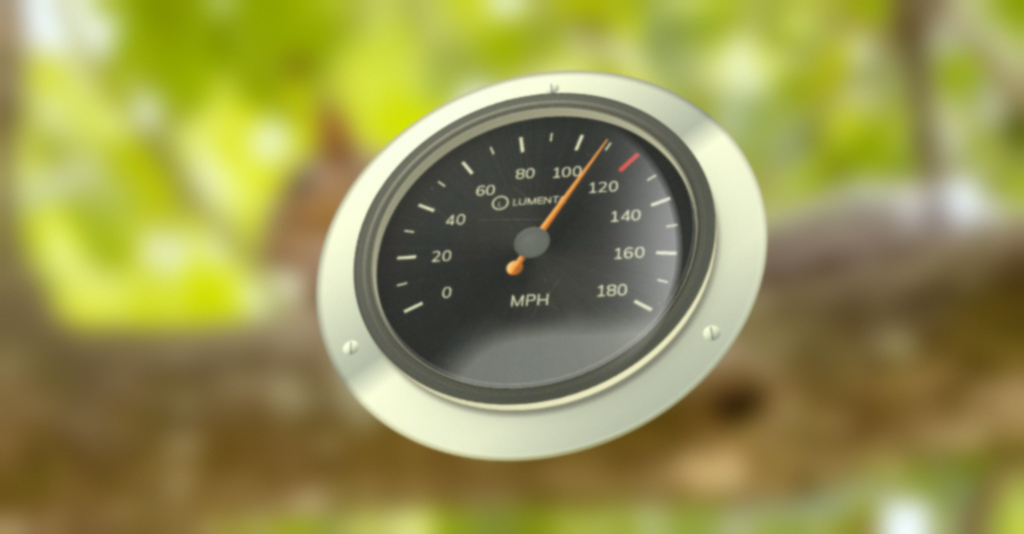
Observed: 110 mph
